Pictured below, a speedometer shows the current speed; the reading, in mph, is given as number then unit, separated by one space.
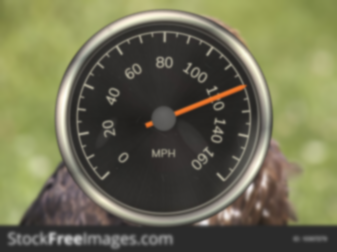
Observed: 120 mph
